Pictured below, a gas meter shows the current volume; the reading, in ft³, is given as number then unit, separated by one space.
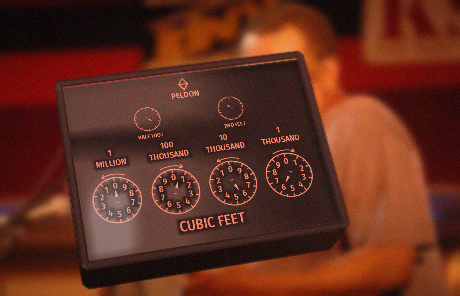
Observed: 5600 ft³
